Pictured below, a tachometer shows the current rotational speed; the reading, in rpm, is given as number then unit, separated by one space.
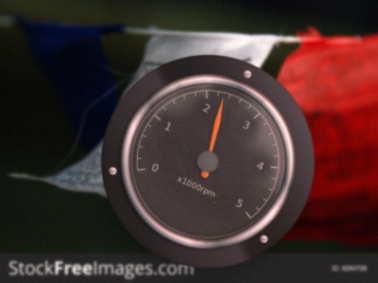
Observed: 2300 rpm
